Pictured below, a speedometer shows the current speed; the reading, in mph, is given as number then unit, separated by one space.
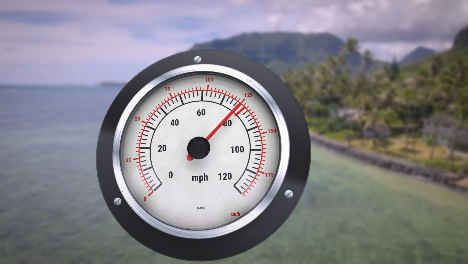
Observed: 78 mph
